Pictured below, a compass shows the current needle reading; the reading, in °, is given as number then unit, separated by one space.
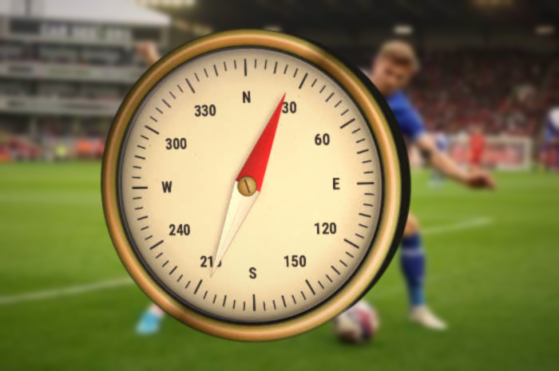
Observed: 25 °
